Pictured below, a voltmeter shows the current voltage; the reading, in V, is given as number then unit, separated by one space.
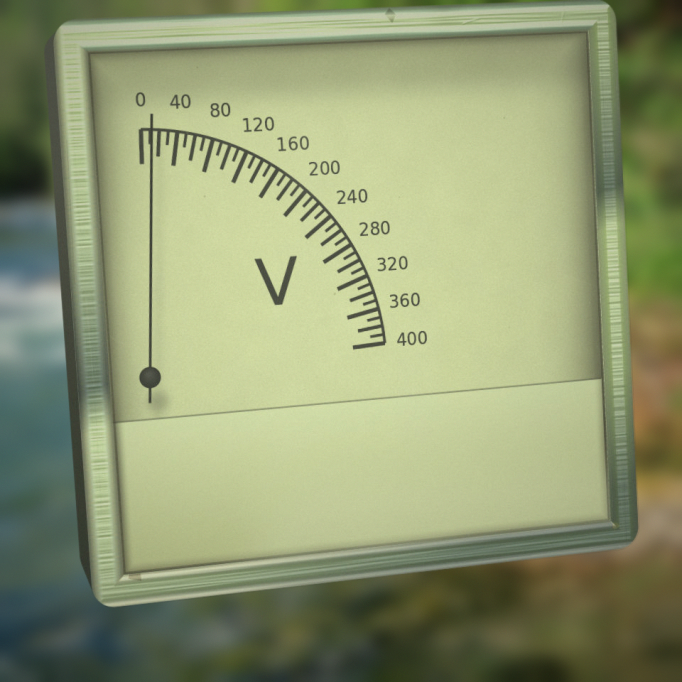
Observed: 10 V
